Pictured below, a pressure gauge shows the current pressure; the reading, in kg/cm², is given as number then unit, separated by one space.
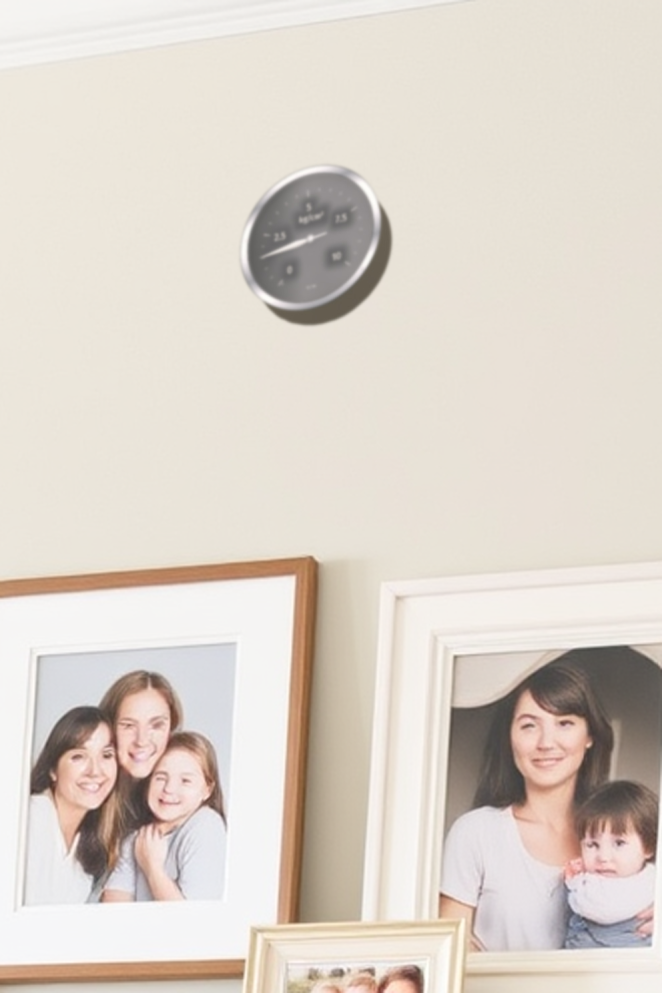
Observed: 1.5 kg/cm²
